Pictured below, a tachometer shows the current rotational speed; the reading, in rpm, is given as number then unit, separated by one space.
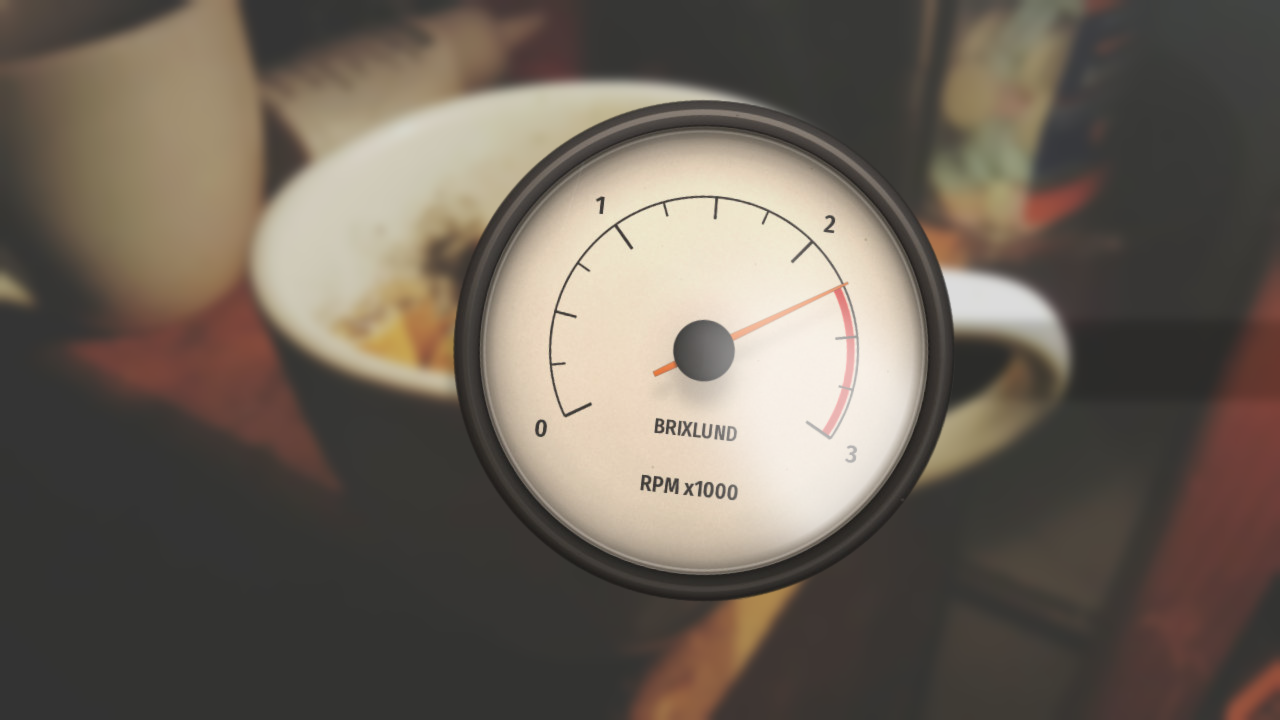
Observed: 2250 rpm
